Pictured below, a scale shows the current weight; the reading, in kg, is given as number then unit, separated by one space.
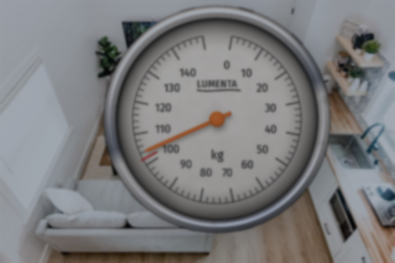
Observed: 104 kg
